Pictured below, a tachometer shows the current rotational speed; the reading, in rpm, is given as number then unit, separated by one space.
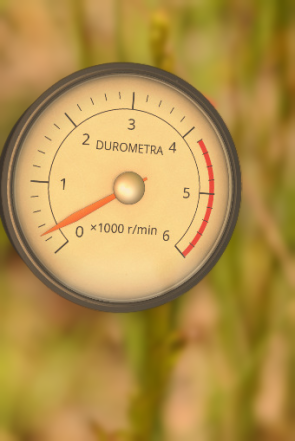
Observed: 300 rpm
